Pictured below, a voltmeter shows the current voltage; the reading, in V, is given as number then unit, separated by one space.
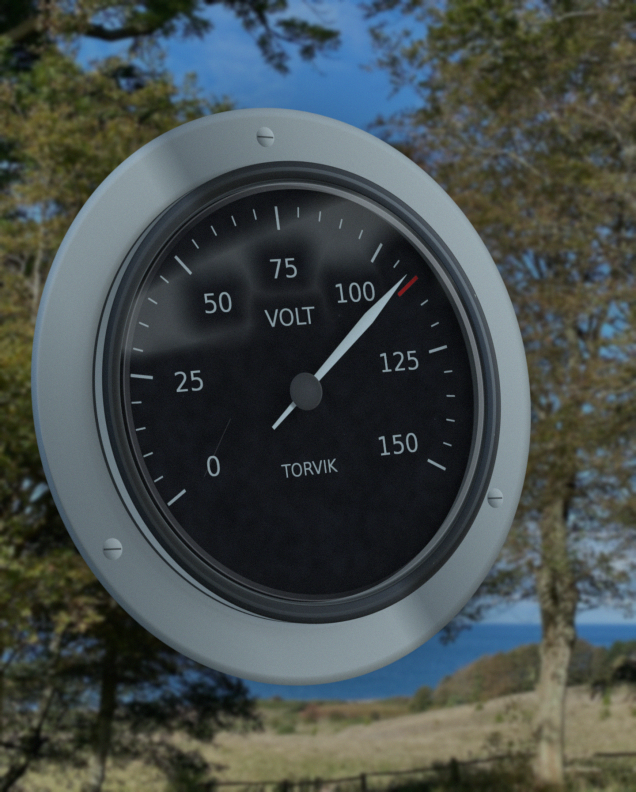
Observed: 107.5 V
